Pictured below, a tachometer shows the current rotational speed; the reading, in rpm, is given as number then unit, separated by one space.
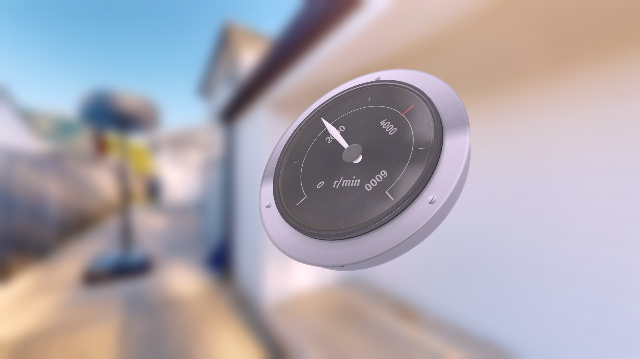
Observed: 2000 rpm
